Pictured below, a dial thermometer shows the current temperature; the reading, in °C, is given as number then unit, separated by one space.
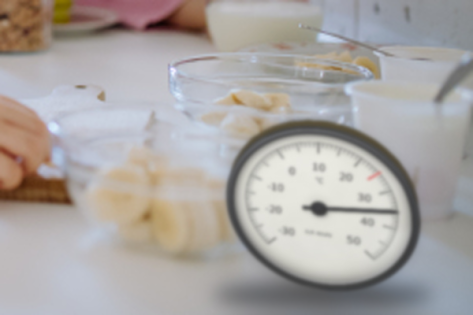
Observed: 35 °C
